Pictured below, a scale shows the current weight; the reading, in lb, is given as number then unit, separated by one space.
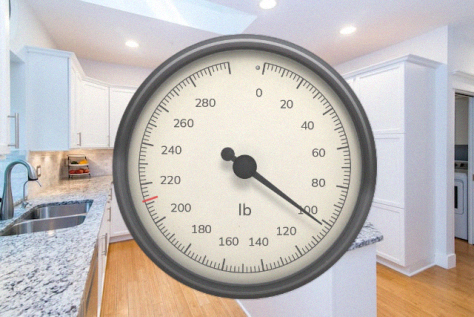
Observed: 102 lb
